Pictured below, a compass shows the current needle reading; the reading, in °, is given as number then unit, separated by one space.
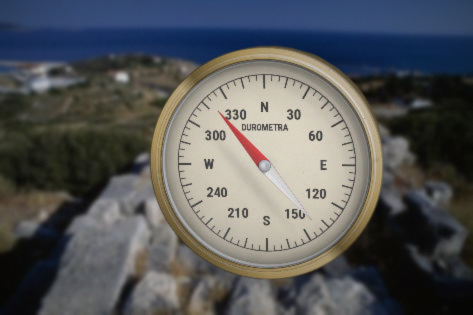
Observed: 320 °
